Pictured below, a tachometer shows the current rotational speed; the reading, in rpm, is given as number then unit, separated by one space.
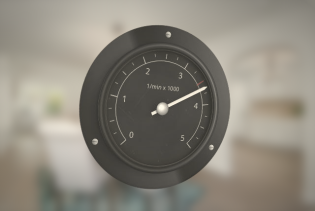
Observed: 3625 rpm
